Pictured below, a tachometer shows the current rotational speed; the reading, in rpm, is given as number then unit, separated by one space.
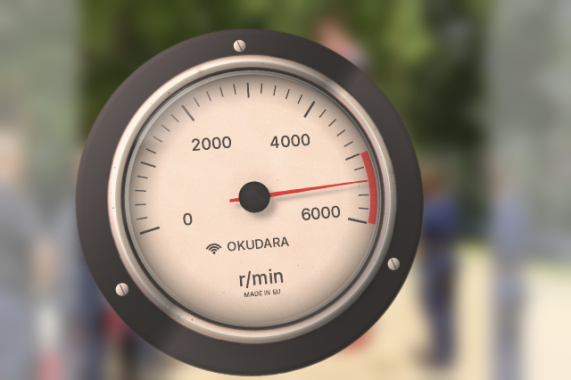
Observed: 5400 rpm
